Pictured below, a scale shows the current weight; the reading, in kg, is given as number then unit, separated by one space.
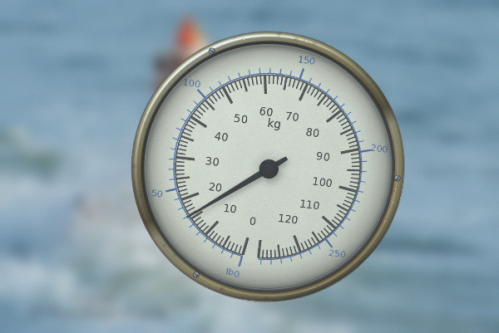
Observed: 16 kg
